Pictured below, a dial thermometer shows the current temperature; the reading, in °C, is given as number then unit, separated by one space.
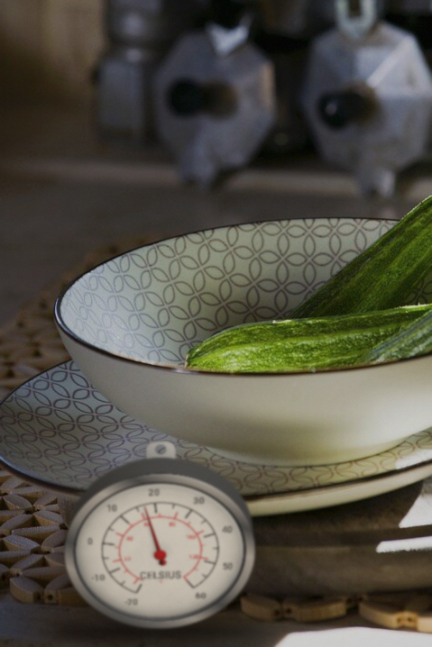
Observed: 17.5 °C
